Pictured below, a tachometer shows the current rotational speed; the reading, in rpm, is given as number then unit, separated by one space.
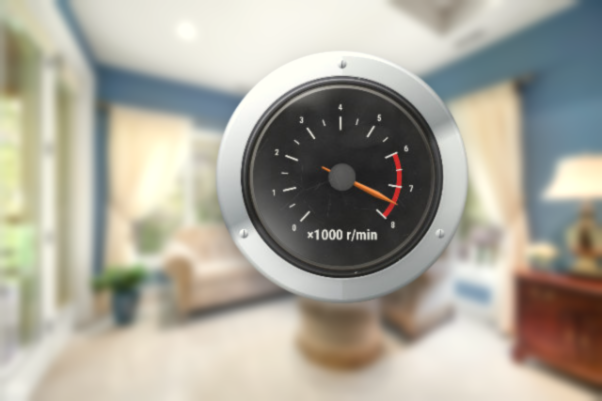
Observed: 7500 rpm
